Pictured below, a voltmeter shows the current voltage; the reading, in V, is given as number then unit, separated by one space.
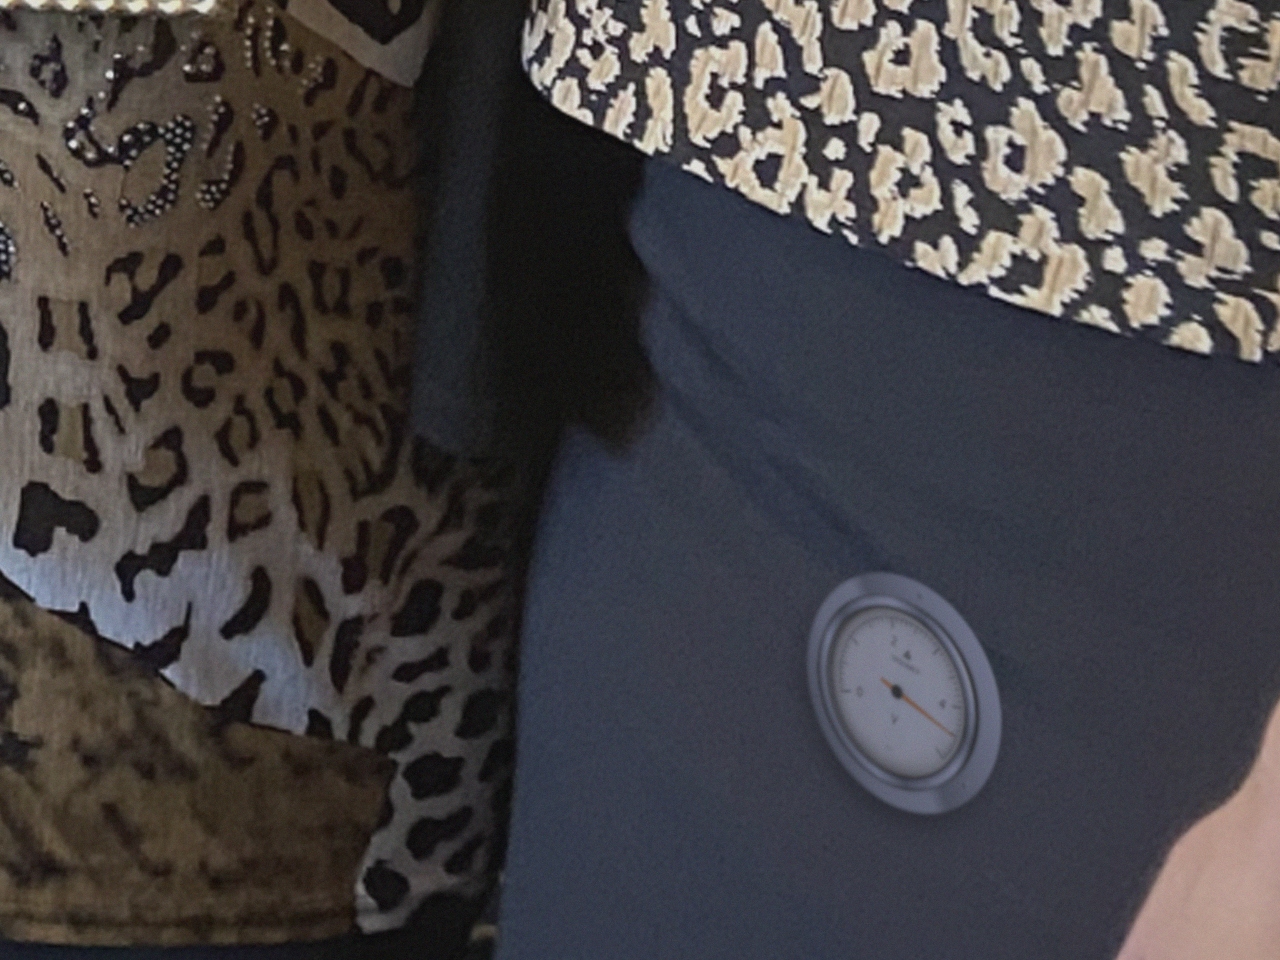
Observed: 4.5 V
